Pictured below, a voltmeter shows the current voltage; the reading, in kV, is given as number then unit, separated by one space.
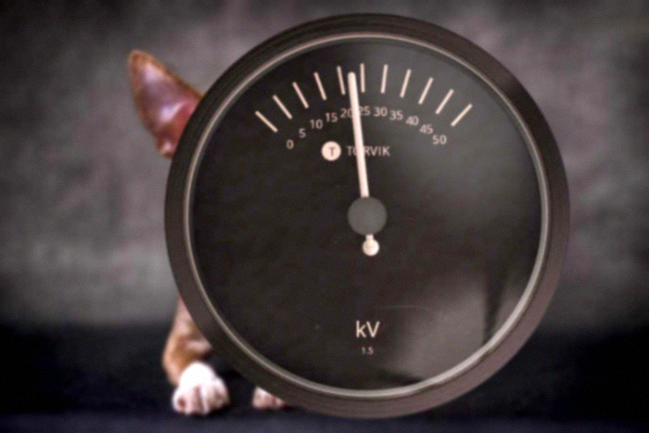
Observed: 22.5 kV
